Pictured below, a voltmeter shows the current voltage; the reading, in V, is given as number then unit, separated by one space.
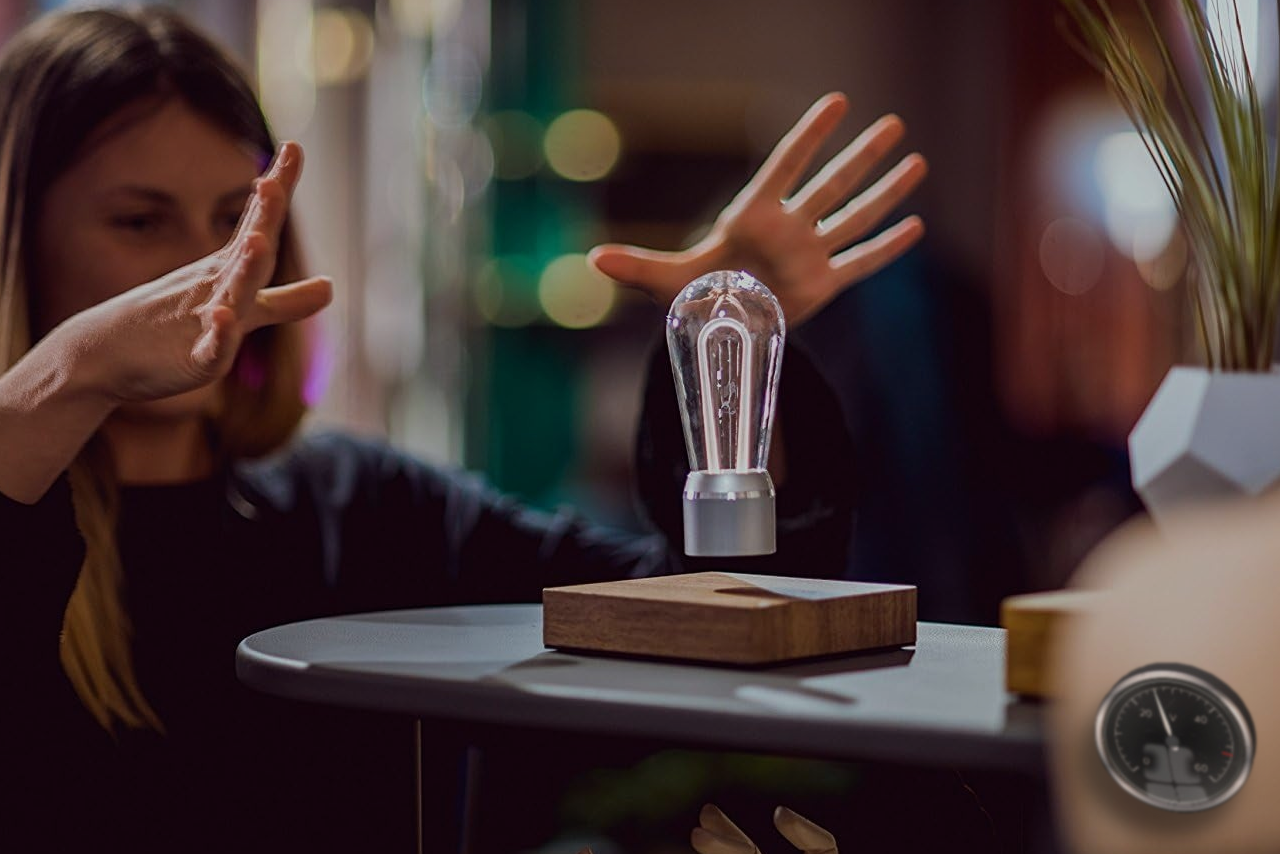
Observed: 26 V
